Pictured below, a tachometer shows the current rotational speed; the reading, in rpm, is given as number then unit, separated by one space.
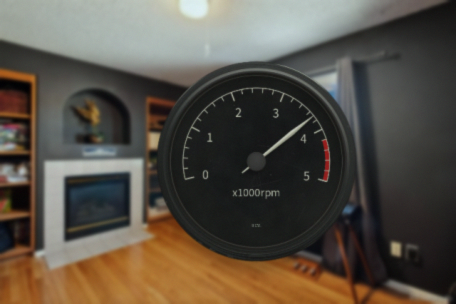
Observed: 3700 rpm
